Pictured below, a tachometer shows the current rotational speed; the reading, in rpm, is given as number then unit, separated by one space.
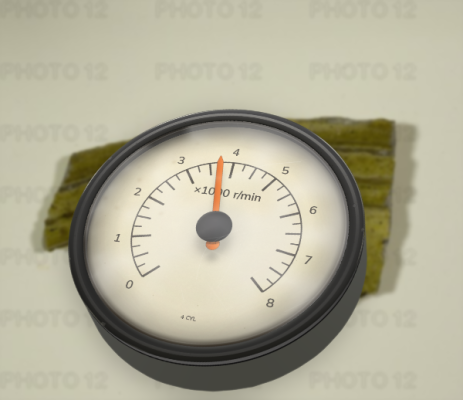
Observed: 3750 rpm
